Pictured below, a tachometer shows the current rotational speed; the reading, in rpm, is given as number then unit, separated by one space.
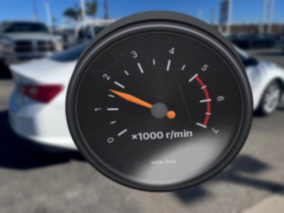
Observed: 1750 rpm
